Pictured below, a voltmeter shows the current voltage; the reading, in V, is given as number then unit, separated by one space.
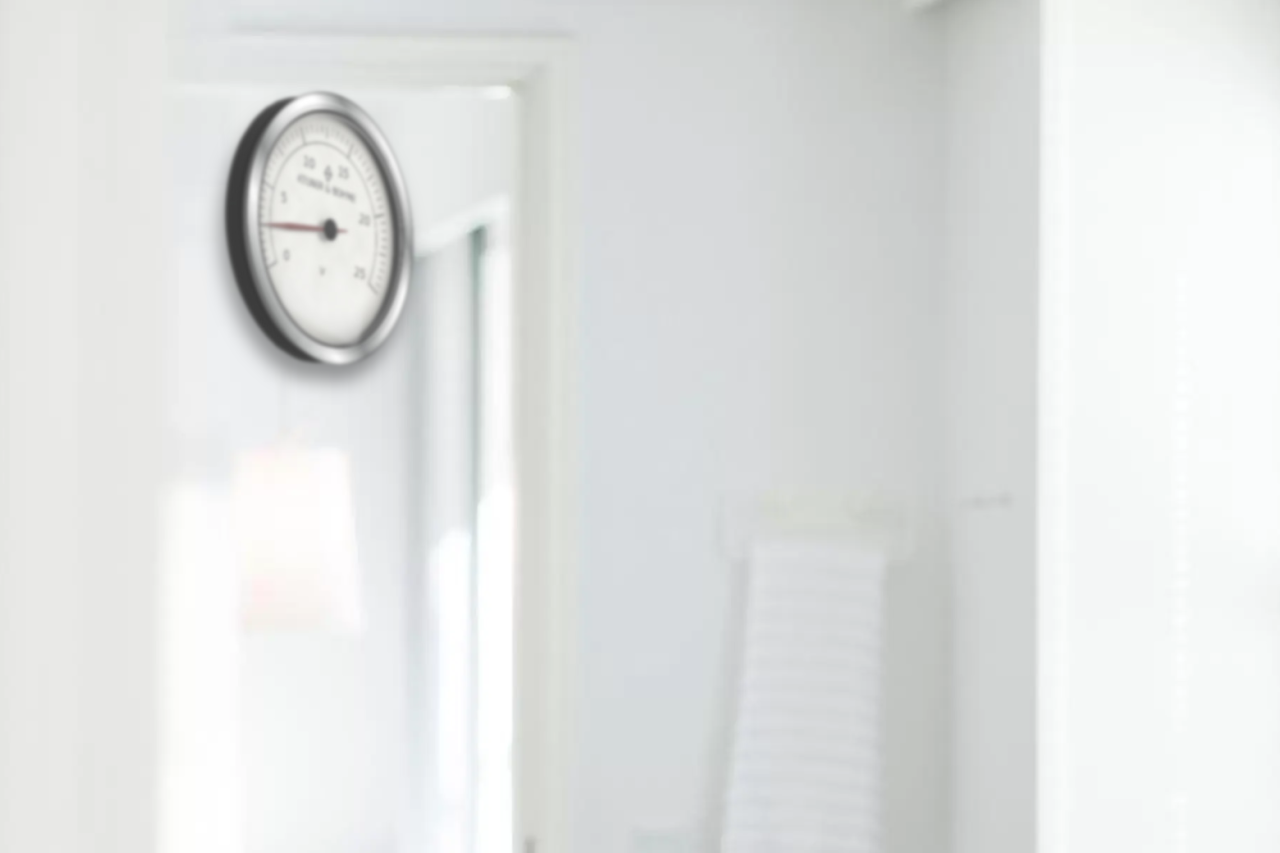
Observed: 2.5 V
